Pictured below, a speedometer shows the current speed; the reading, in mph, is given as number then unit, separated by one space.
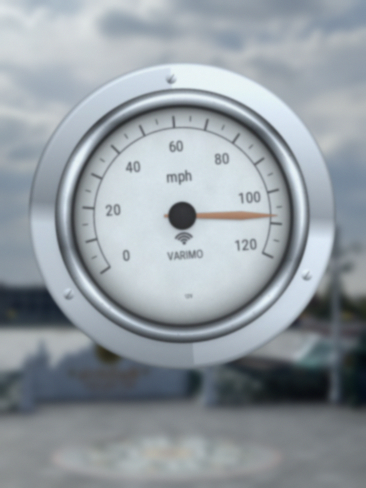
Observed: 107.5 mph
